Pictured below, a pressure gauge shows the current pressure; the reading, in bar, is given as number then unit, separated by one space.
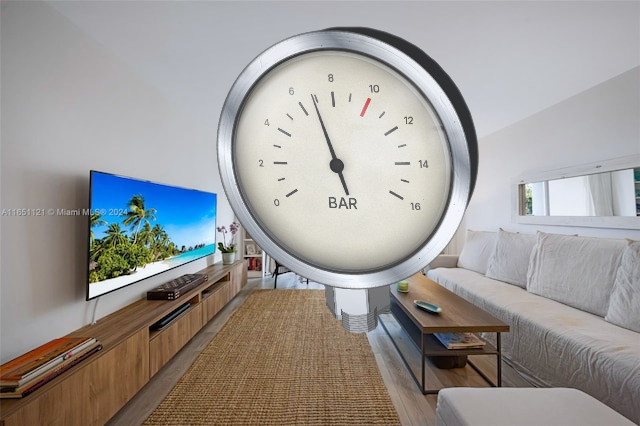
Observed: 7 bar
